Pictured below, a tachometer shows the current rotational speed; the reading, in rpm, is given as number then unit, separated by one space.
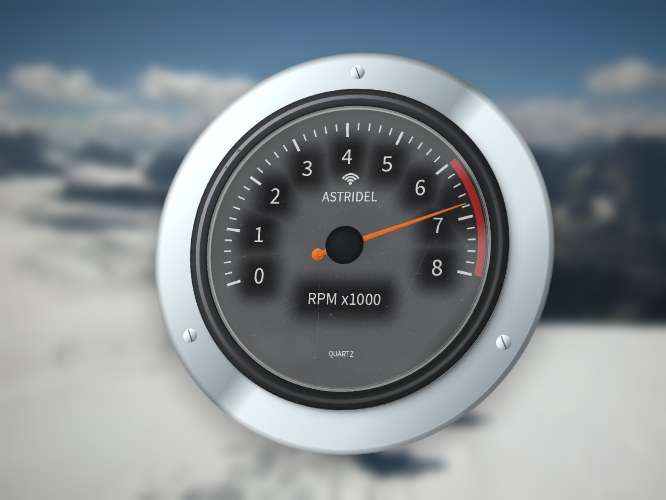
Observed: 6800 rpm
